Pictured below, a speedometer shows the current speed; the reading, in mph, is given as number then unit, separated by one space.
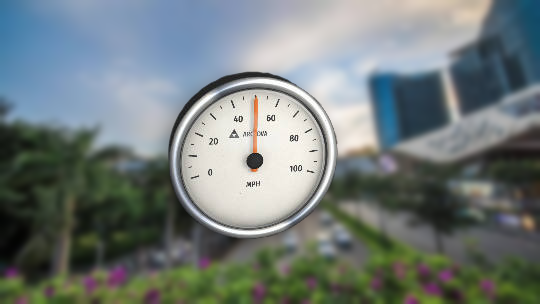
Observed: 50 mph
